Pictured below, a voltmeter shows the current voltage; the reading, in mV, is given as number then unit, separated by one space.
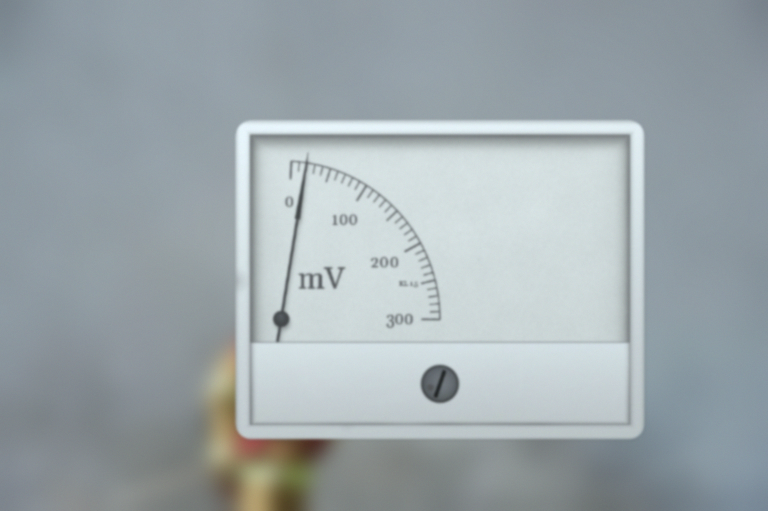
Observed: 20 mV
